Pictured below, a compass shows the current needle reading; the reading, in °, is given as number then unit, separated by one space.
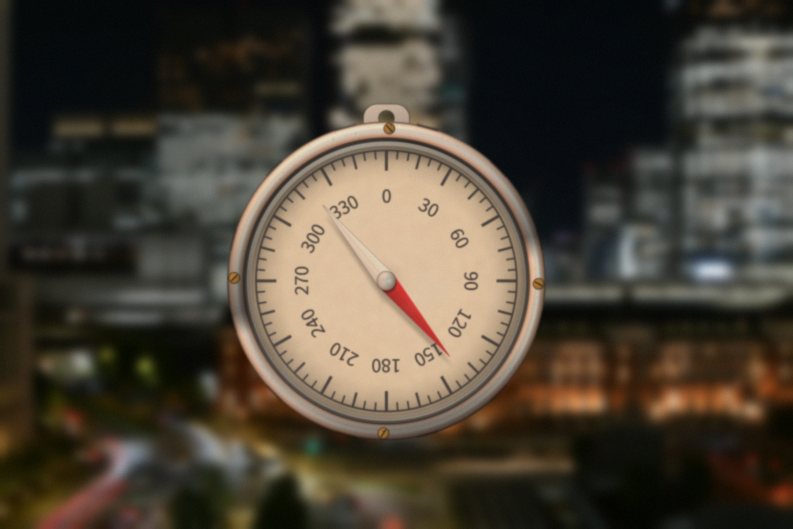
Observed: 140 °
